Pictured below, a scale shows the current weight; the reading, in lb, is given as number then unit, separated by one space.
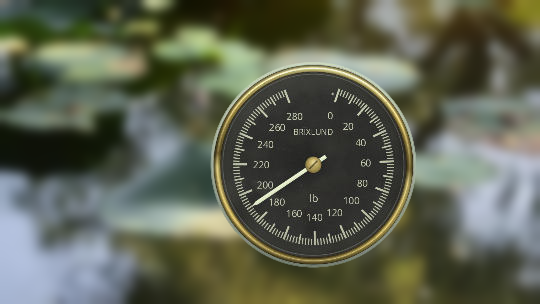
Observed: 190 lb
